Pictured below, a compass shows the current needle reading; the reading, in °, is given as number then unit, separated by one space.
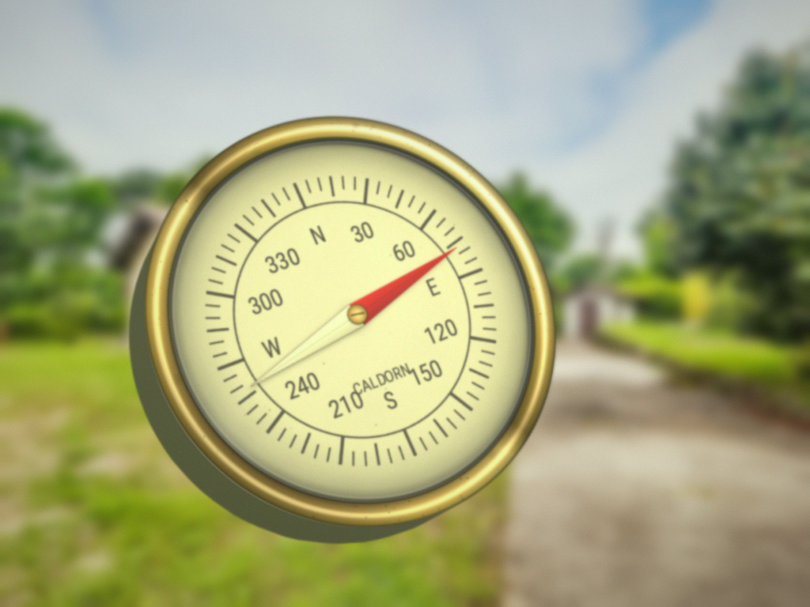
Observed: 77.5 °
